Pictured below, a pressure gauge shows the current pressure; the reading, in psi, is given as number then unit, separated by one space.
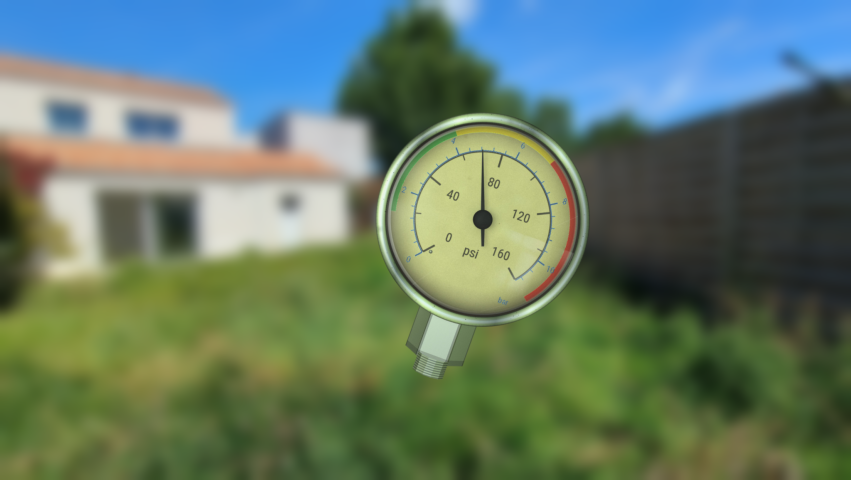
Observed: 70 psi
